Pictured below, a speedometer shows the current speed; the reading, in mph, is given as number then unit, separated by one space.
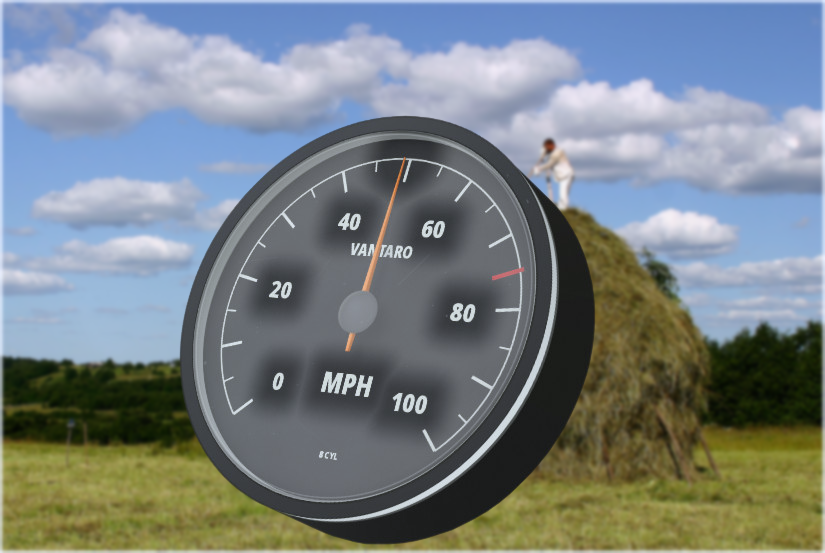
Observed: 50 mph
